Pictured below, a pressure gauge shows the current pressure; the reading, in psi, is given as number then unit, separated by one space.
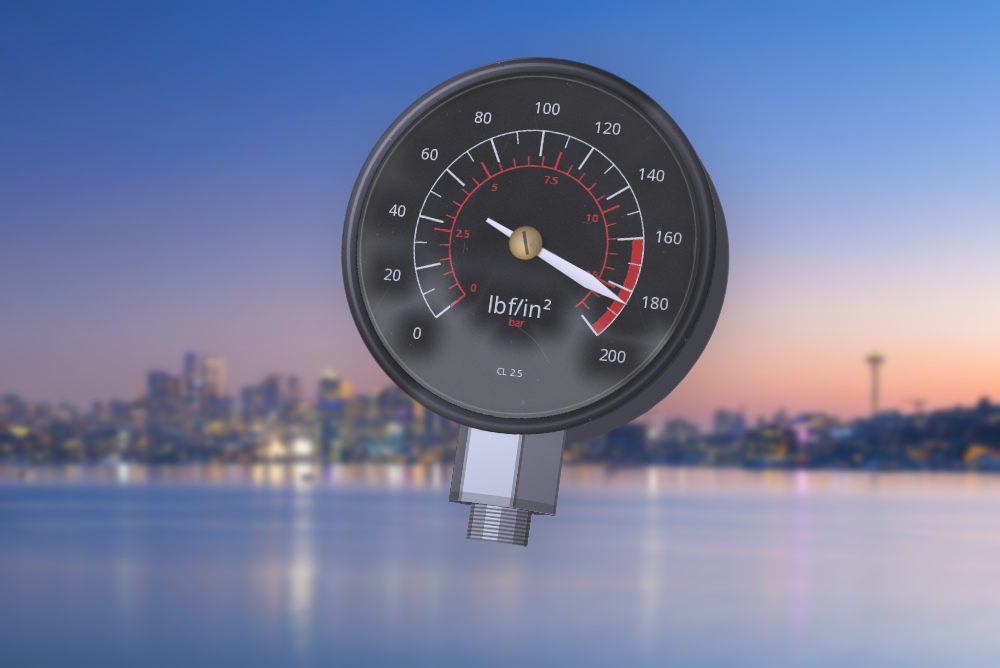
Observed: 185 psi
